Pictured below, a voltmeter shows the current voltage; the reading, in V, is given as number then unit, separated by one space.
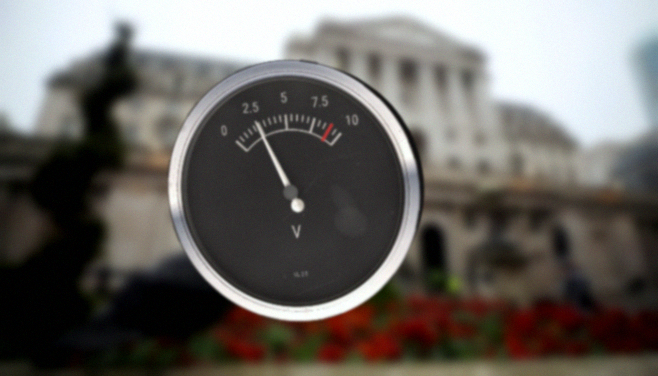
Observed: 2.5 V
